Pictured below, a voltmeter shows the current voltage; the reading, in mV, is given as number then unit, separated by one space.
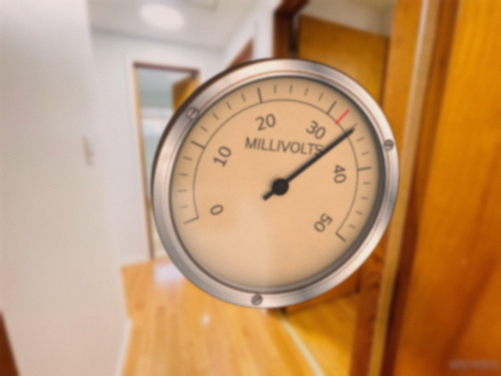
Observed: 34 mV
